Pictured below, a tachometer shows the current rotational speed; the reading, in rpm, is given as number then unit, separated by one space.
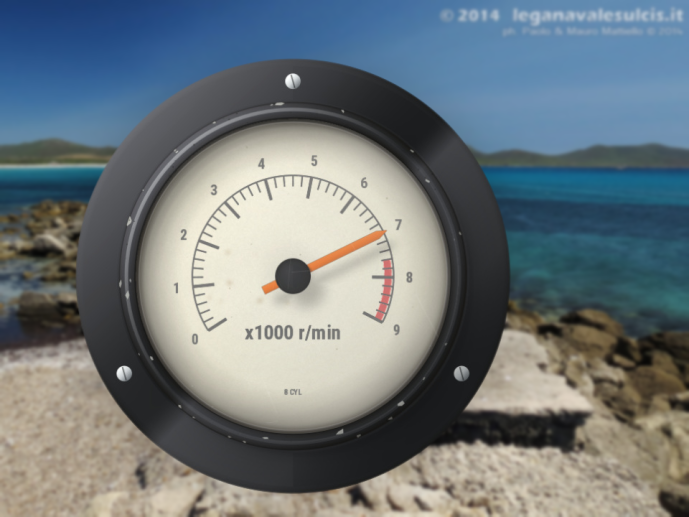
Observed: 7000 rpm
